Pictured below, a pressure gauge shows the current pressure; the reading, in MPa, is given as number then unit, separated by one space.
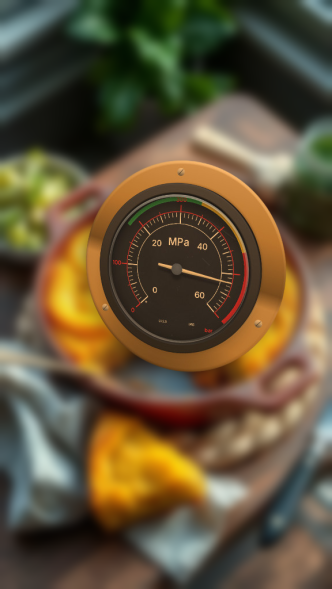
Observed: 52 MPa
